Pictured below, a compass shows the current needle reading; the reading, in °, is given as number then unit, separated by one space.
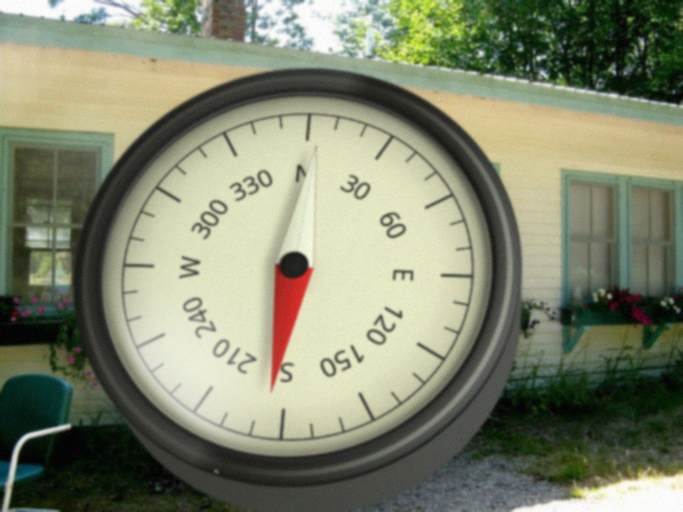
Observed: 185 °
